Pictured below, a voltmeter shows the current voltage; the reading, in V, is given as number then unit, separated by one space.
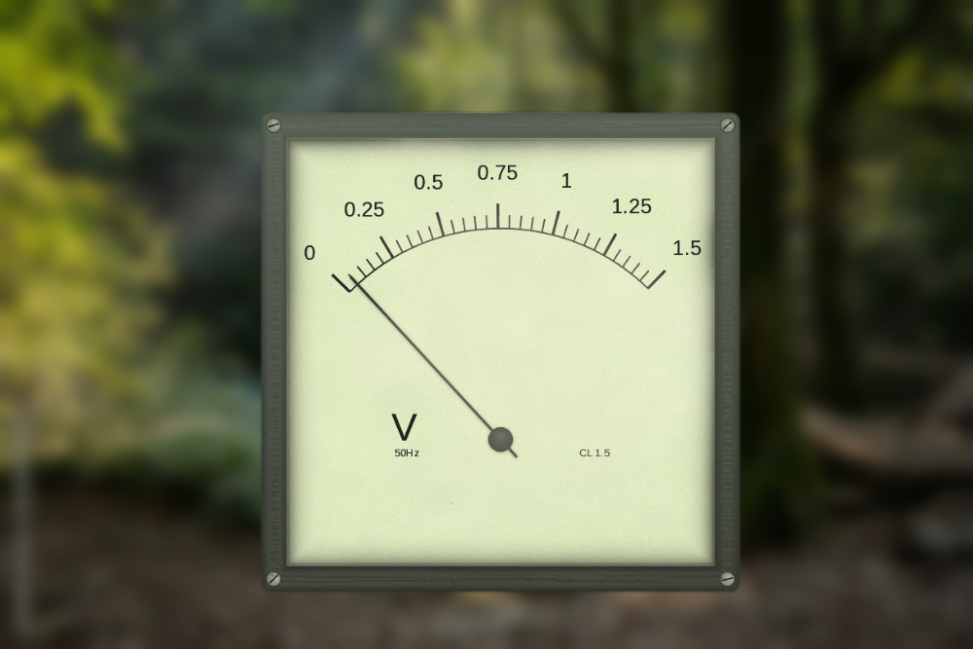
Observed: 0.05 V
